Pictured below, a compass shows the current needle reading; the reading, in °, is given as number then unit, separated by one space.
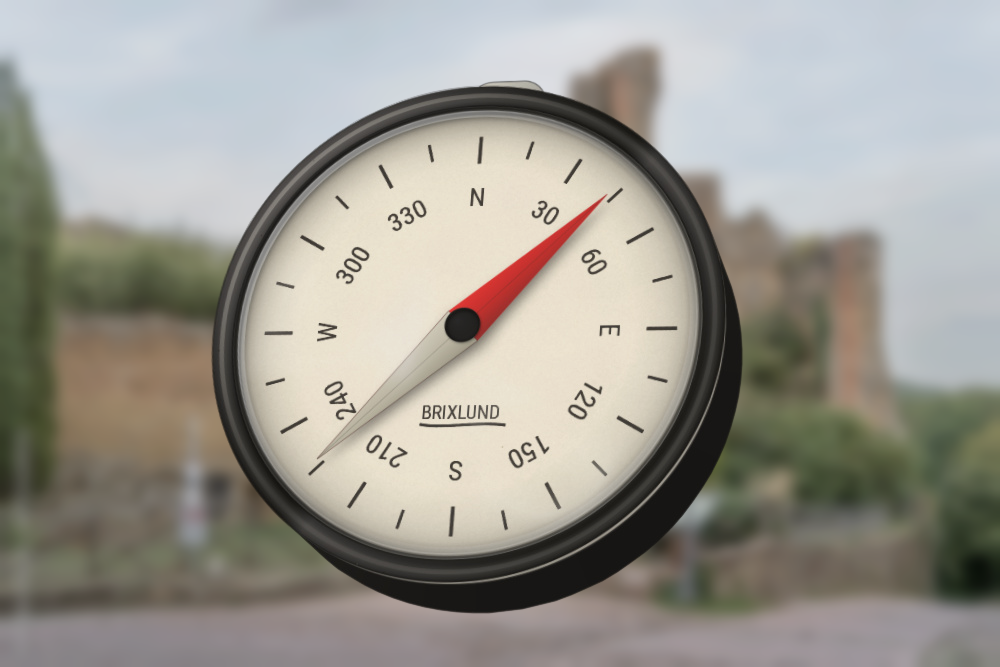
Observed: 45 °
